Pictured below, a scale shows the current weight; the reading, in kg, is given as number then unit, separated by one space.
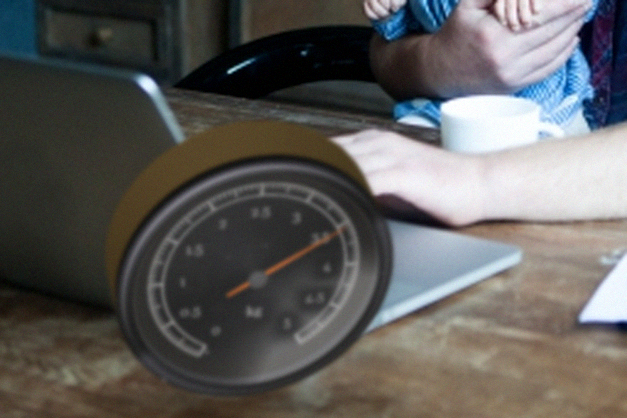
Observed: 3.5 kg
